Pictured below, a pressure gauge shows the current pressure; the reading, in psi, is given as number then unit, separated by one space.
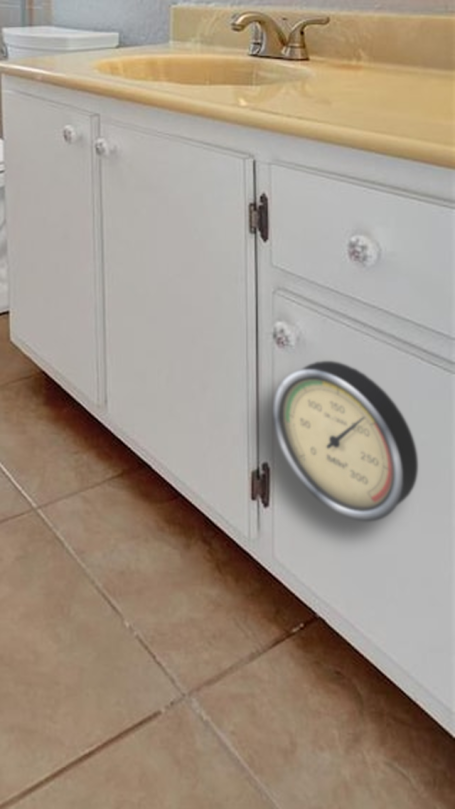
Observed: 190 psi
